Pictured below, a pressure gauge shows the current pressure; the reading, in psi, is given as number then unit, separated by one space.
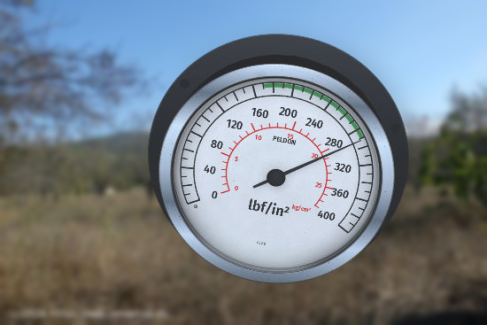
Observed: 290 psi
